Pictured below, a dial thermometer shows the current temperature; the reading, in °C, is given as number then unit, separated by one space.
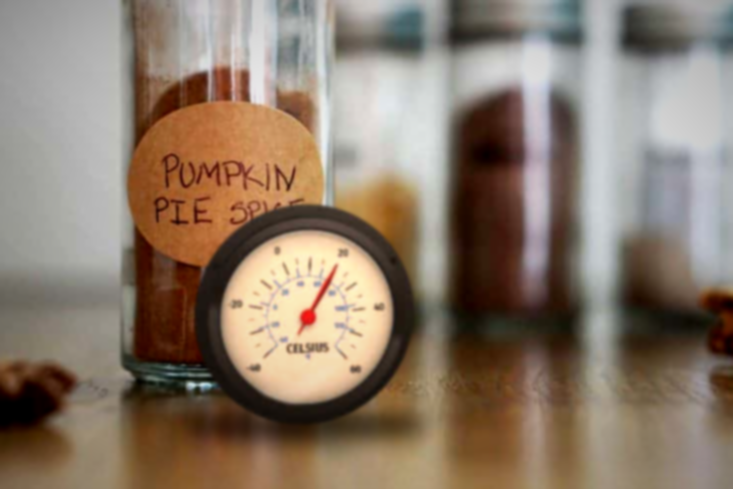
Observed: 20 °C
